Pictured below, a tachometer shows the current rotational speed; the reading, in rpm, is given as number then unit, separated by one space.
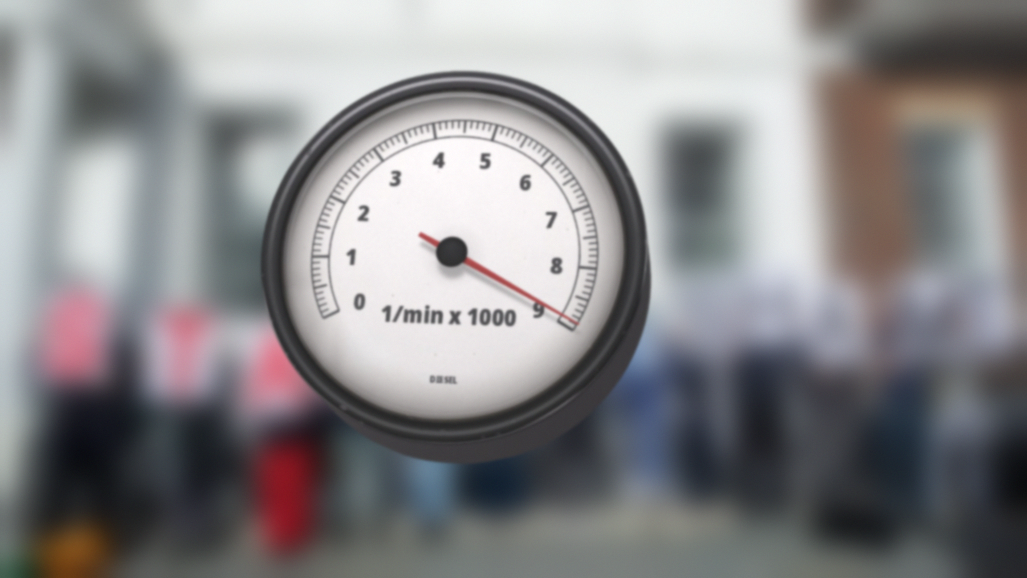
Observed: 8900 rpm
